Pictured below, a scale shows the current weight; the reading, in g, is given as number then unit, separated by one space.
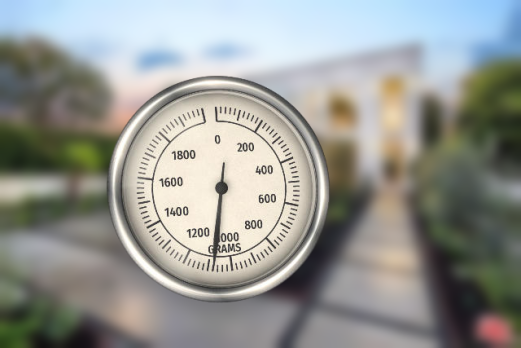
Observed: 1080 g
